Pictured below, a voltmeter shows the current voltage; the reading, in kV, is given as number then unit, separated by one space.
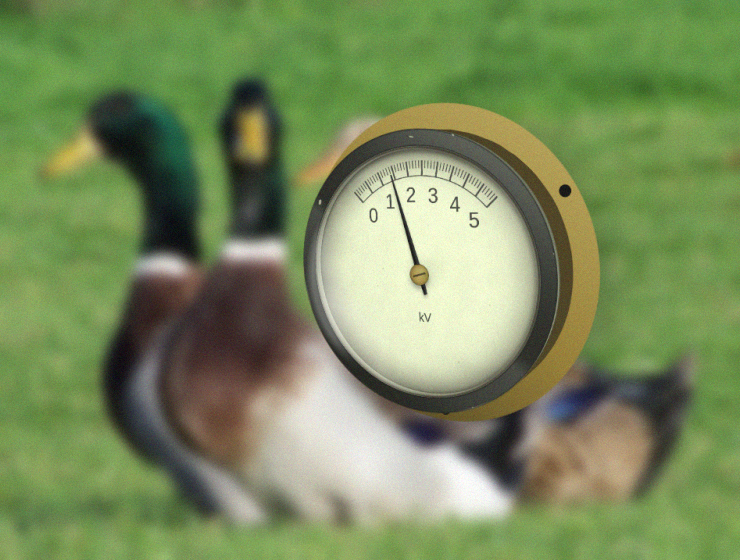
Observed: 1.5 kV
